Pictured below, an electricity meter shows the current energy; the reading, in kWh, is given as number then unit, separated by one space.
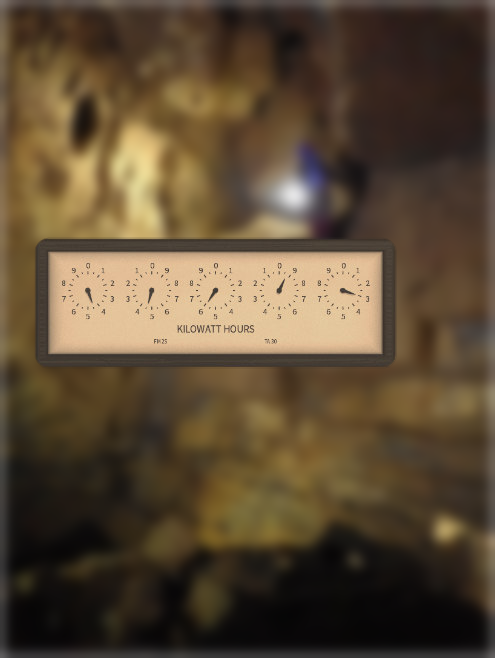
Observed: 44593 kWh
